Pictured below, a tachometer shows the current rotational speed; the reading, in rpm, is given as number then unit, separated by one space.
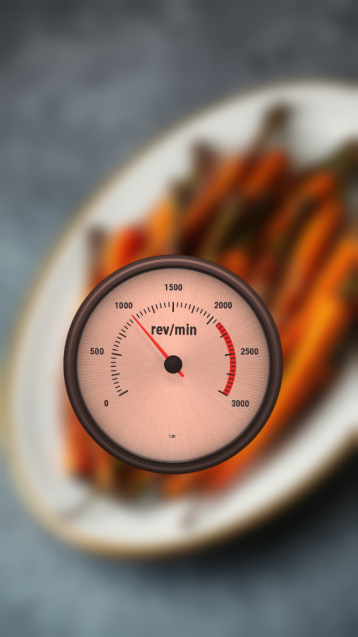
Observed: 1000 rpm
